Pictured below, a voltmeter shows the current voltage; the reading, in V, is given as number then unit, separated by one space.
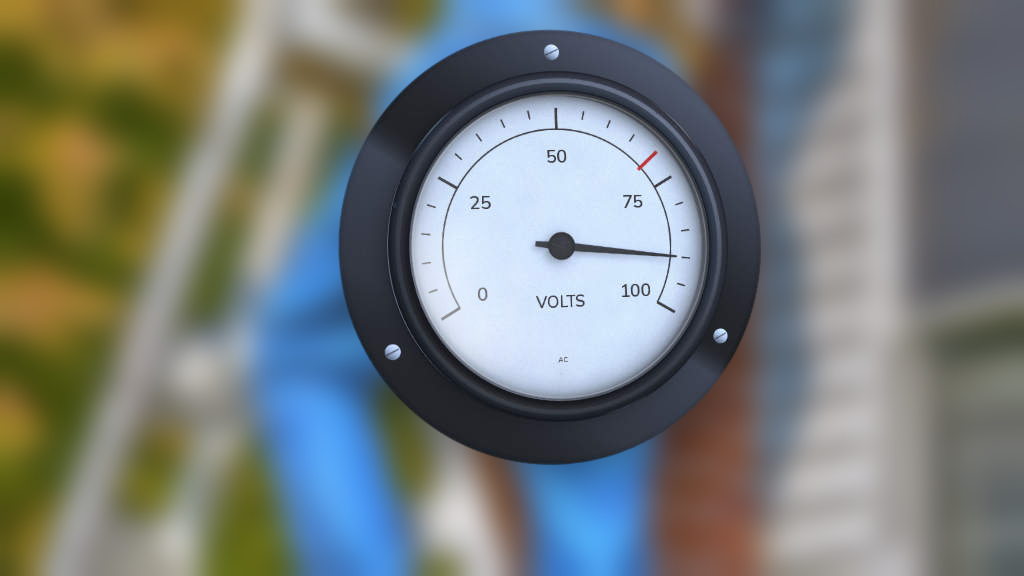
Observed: 90 V
